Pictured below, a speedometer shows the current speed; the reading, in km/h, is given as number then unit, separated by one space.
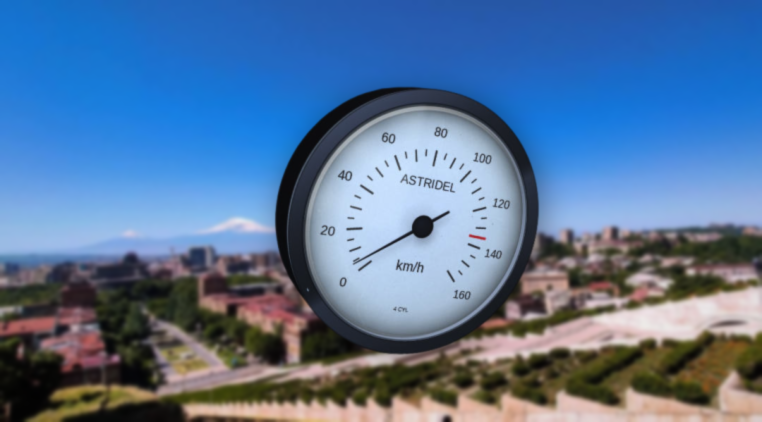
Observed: 5 km/h
